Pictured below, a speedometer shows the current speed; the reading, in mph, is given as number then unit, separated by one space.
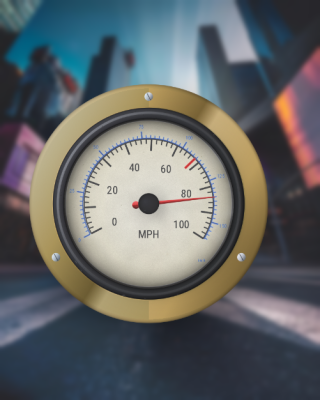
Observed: 84 mph
